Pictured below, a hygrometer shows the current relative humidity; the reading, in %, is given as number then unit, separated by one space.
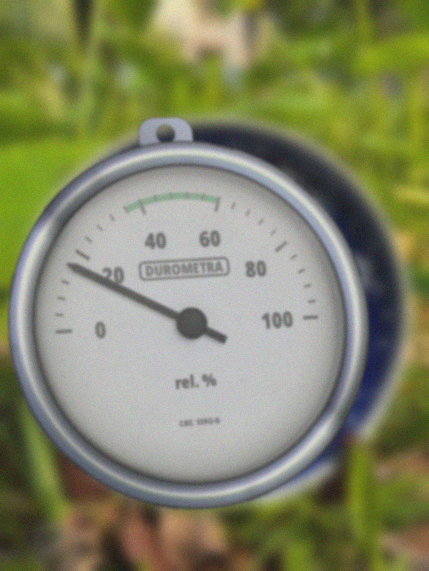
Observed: 16 %
